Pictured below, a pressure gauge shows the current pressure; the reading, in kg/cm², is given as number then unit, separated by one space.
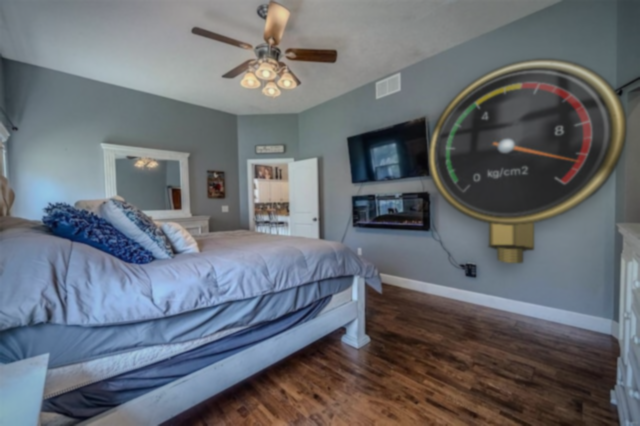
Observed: 9.25 kg/cm²
